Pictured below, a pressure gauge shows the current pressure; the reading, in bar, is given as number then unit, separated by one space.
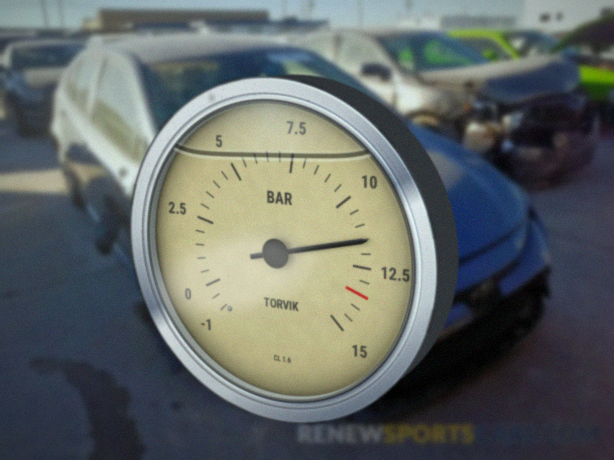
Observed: 11.5 bar
